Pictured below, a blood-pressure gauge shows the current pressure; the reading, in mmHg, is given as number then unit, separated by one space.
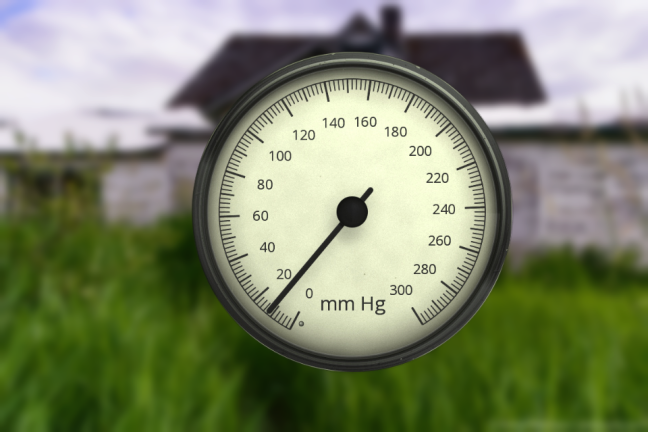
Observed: 12 mmHg
